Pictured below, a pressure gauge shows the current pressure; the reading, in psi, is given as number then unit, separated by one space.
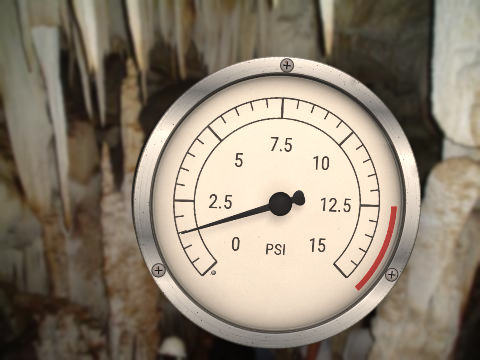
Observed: 1.5 psi
